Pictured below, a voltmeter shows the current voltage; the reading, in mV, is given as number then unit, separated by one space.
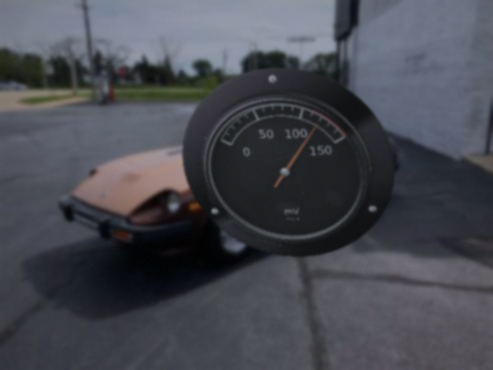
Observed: 120 mV
